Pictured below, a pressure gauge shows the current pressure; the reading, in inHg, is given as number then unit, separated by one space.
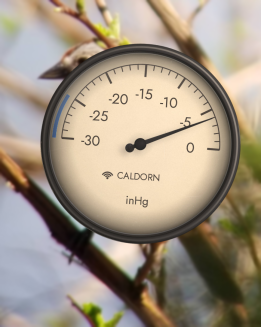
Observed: -4 inHg
